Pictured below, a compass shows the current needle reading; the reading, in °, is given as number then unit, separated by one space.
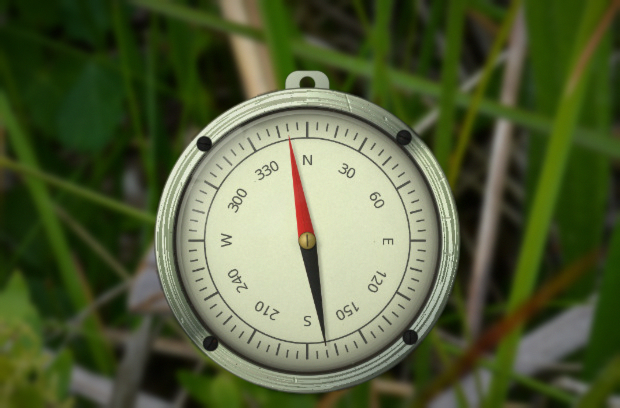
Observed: 350 °
